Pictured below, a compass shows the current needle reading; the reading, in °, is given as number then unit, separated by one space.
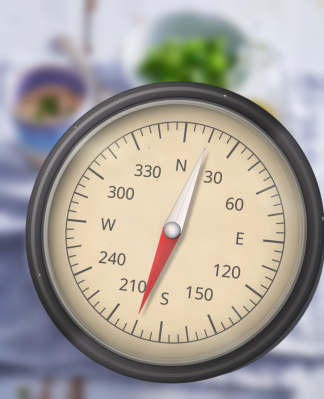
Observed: 195 °
